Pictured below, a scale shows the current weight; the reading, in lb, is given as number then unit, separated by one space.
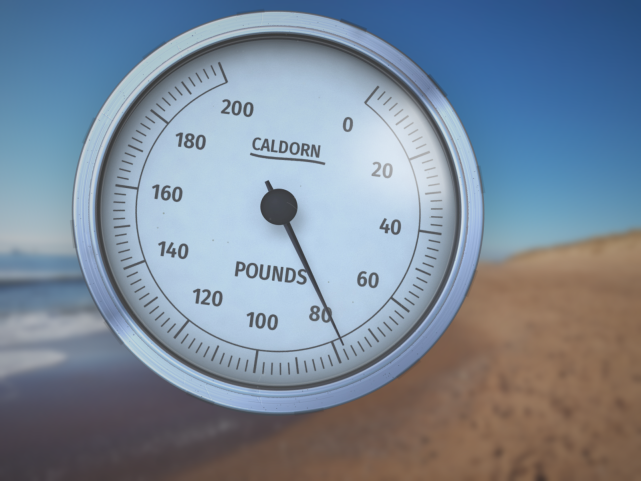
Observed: 78 lb
